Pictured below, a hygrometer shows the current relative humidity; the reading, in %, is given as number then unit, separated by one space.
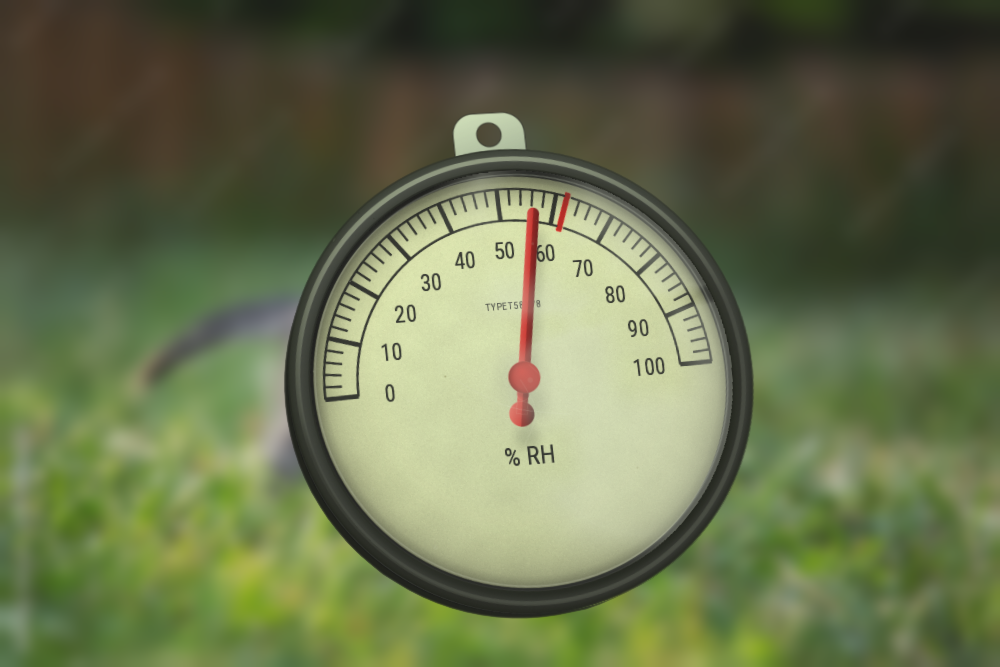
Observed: 56 %
